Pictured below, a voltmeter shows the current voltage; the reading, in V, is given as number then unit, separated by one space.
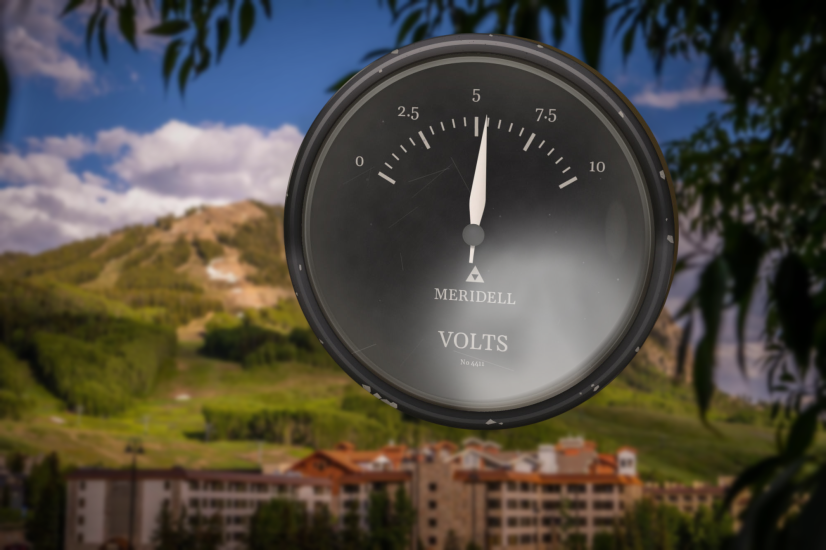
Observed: 5.5 V
